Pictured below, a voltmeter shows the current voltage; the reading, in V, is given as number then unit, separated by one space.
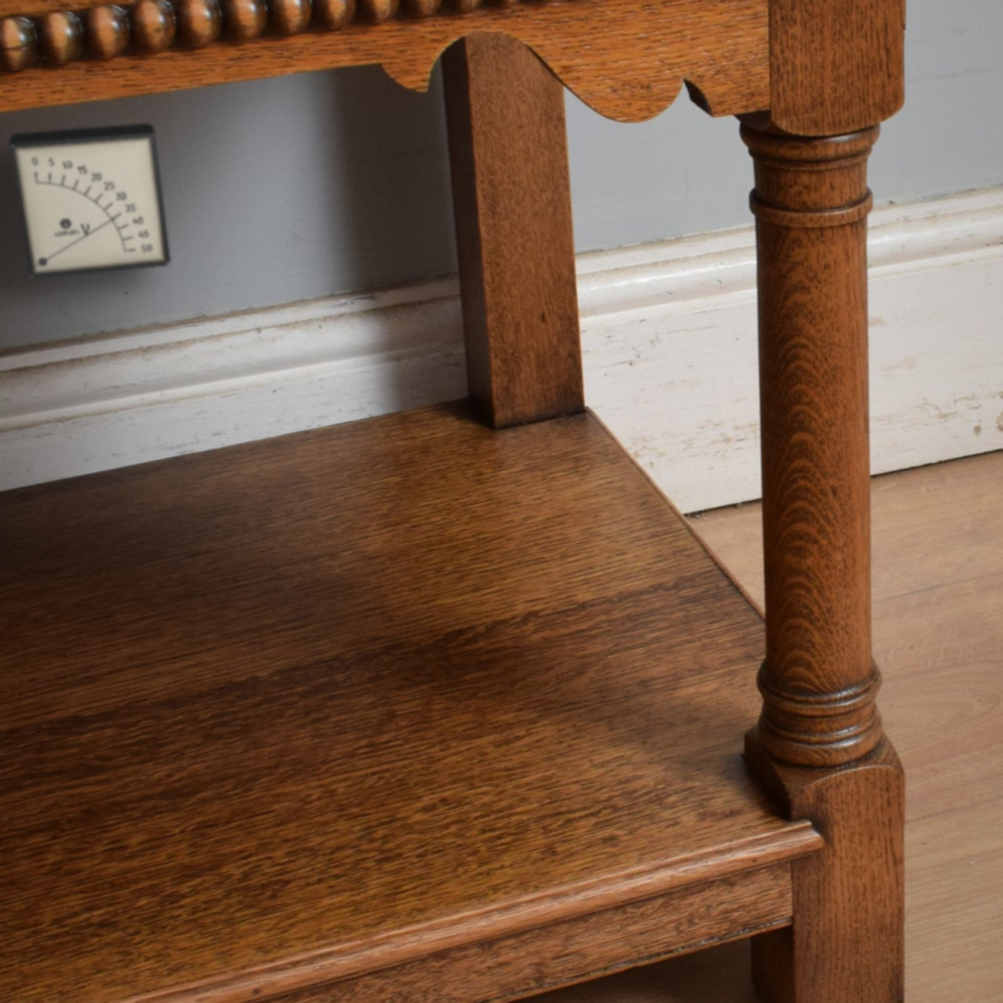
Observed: 35 V
